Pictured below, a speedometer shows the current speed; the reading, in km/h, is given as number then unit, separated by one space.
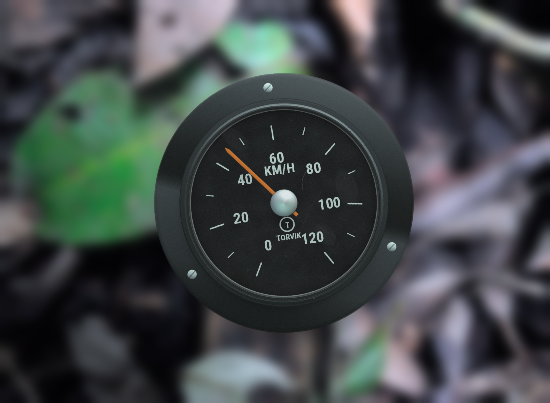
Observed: 45 km/h
